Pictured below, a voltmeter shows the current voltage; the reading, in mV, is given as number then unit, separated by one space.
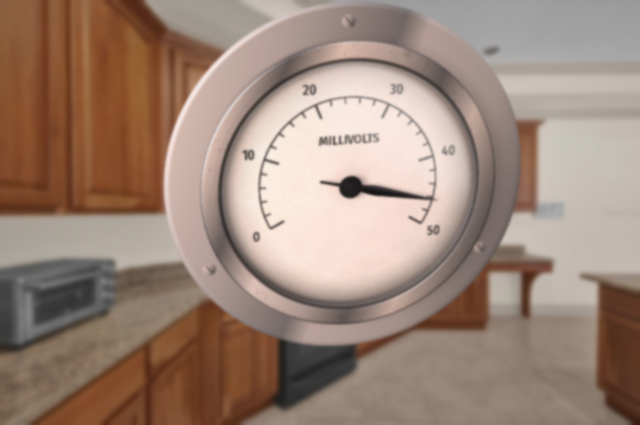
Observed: 46 mV
